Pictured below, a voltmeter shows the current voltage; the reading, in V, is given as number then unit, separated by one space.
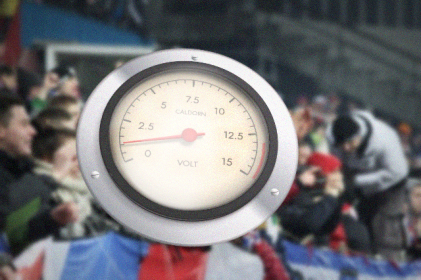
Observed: 1 V
